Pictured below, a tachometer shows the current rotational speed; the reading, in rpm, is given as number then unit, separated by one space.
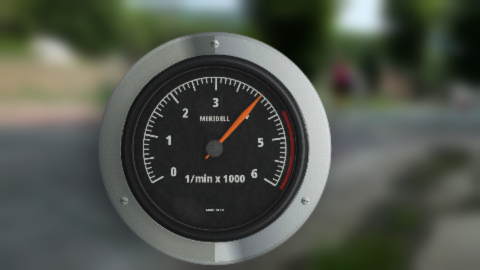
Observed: 4000 rpm
